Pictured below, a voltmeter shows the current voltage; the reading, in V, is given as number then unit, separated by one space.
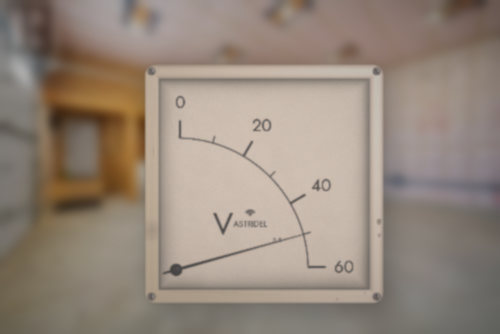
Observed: 50 V
